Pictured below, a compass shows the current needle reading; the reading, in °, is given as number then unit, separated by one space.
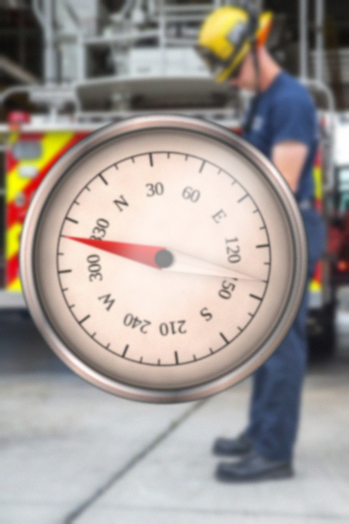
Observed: 320 °
